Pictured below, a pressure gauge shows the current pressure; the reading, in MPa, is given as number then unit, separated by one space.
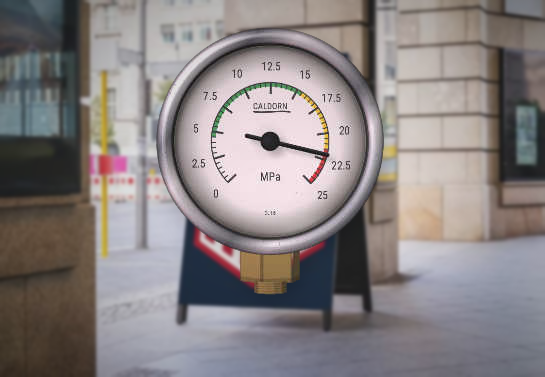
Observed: 22 MPa
